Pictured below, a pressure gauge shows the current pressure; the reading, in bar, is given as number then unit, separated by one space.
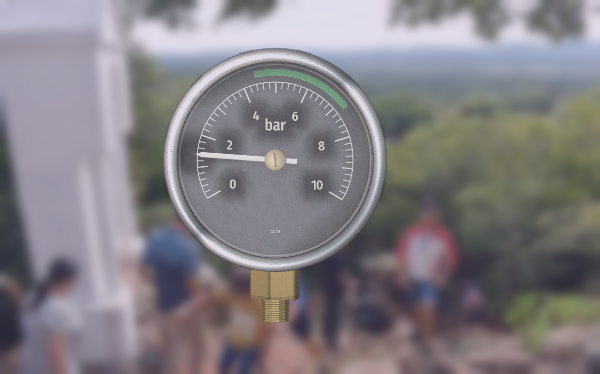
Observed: 1.4 bar
